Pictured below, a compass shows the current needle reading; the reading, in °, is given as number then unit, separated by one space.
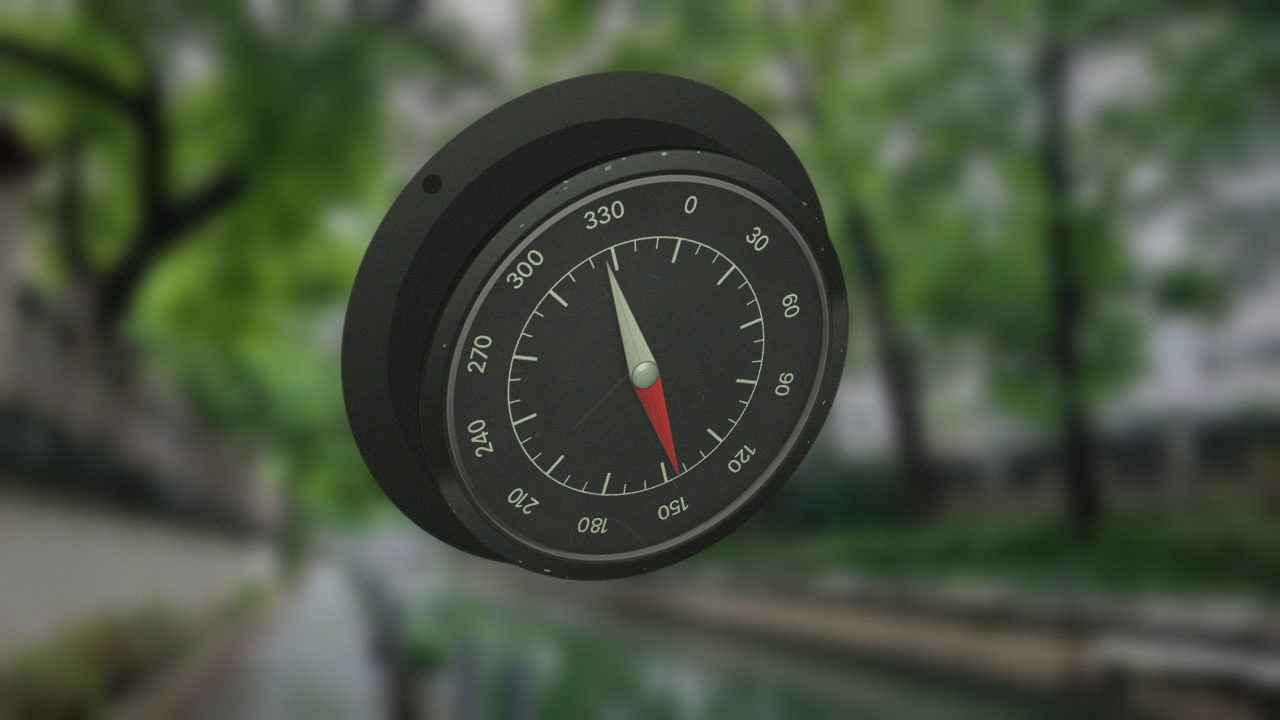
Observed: 145 °
